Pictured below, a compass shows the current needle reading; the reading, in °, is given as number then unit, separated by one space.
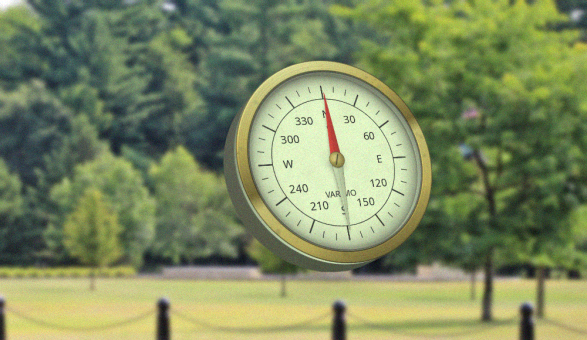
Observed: 0 °
